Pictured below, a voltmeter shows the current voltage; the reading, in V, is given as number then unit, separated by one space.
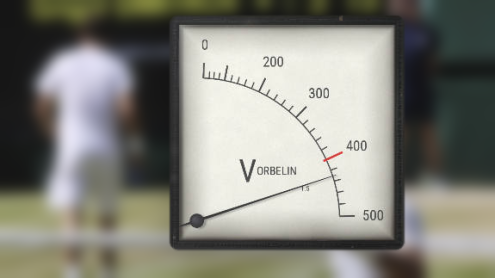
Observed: 430 V
